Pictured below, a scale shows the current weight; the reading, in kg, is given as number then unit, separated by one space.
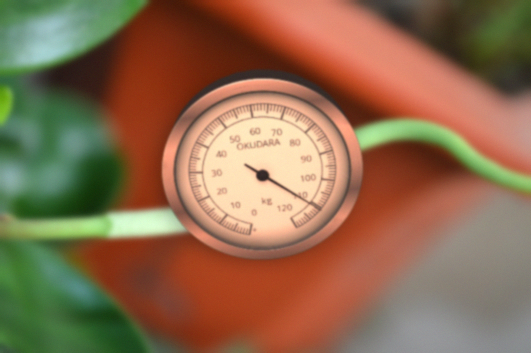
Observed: 110 kg
